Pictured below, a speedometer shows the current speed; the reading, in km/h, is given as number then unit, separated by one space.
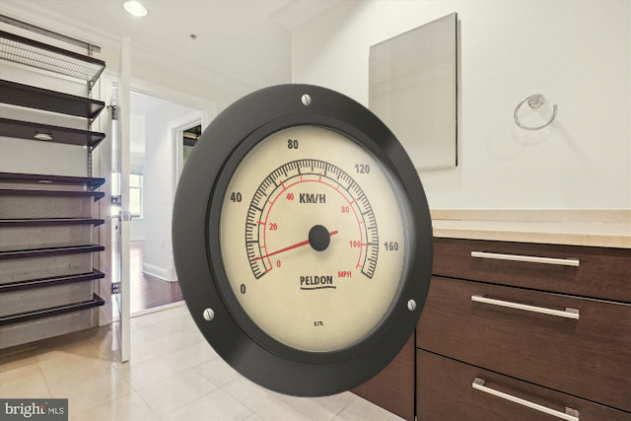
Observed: 10 km/h
